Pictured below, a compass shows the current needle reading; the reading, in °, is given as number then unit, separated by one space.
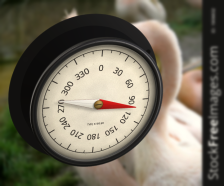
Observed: 100 °
